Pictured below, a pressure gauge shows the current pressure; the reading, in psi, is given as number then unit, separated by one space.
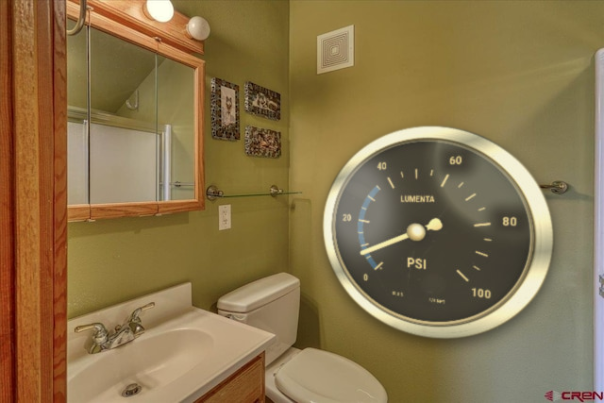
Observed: 7.5 psi
